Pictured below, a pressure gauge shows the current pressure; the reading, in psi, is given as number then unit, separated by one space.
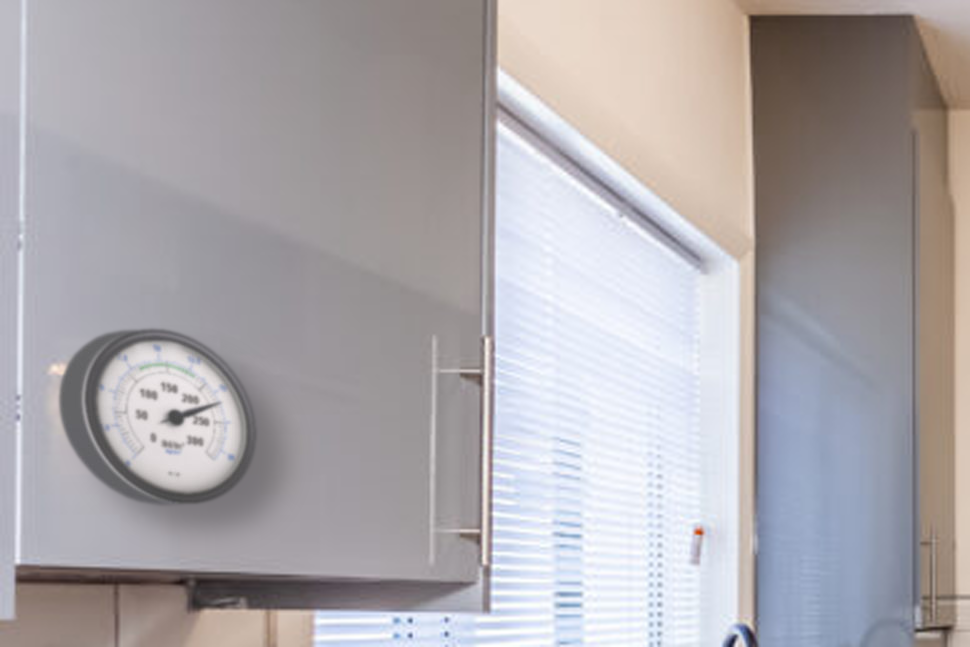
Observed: 225 psi
